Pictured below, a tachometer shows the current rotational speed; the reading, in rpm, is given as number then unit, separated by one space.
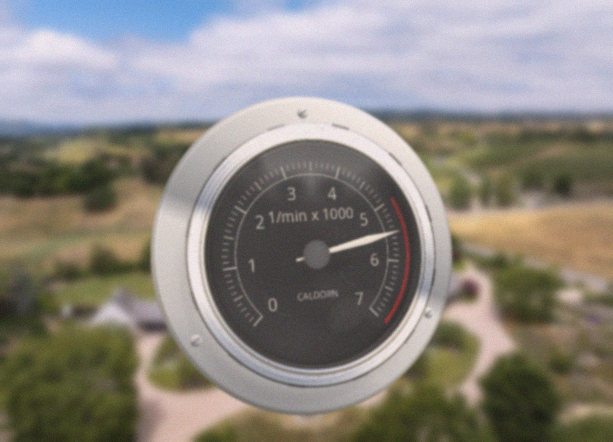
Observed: 5500 rpm
